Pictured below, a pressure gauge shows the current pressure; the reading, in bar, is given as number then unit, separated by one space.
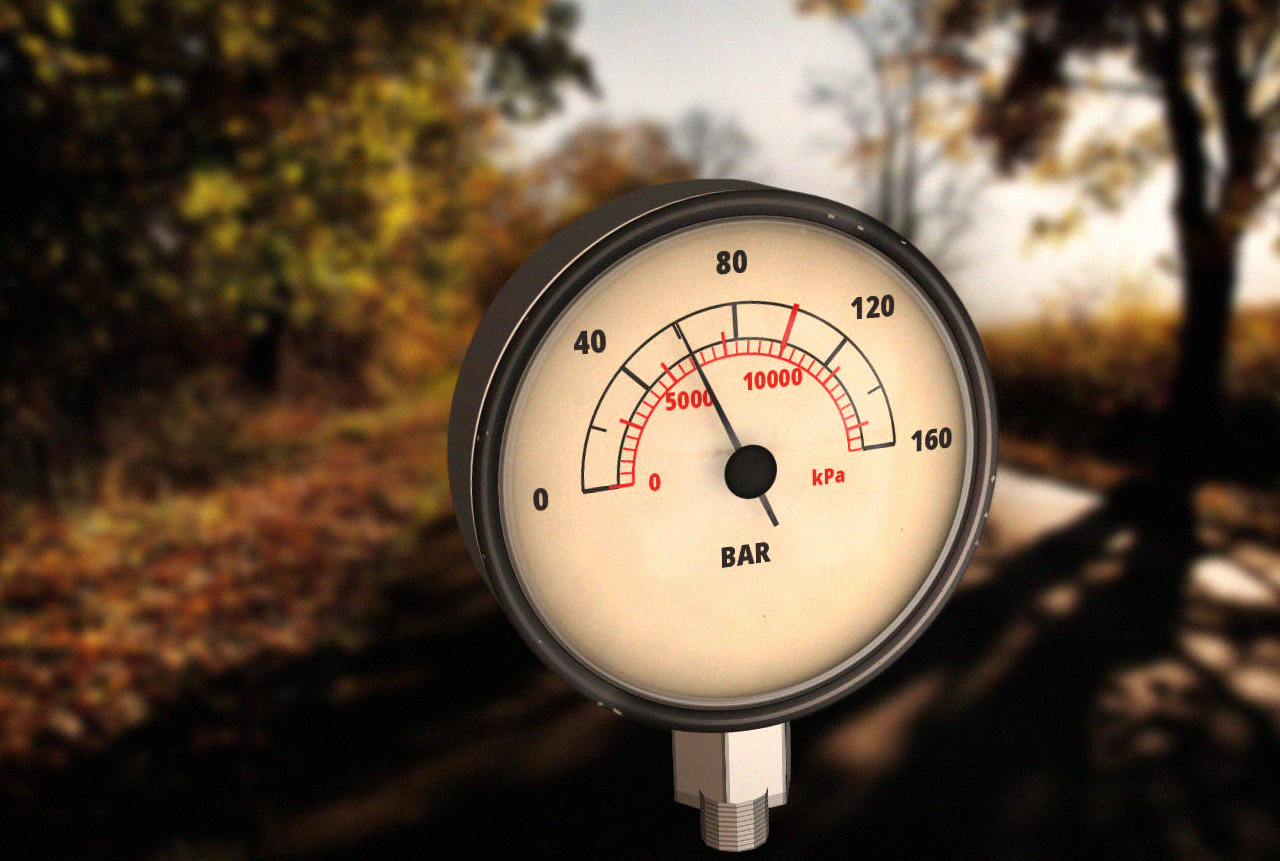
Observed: 60 bar
